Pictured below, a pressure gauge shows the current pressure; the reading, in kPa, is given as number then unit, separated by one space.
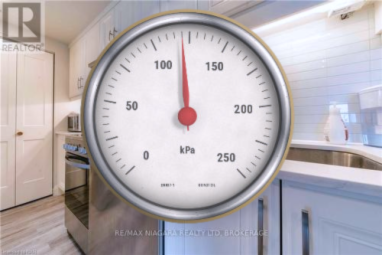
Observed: 120 kPa
